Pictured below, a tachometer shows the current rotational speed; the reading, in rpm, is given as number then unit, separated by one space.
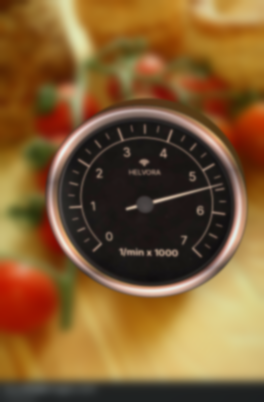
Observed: 5375 rpm
